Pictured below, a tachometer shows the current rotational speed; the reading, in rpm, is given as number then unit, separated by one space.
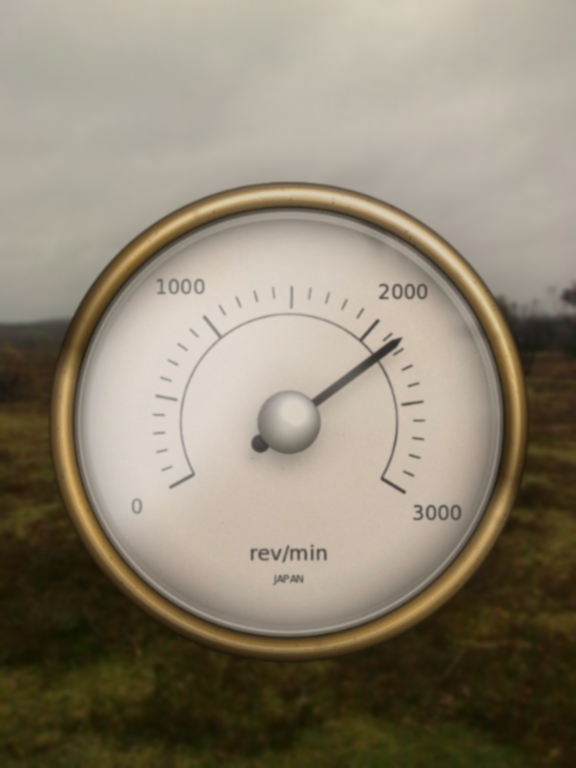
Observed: 2150 rpm
